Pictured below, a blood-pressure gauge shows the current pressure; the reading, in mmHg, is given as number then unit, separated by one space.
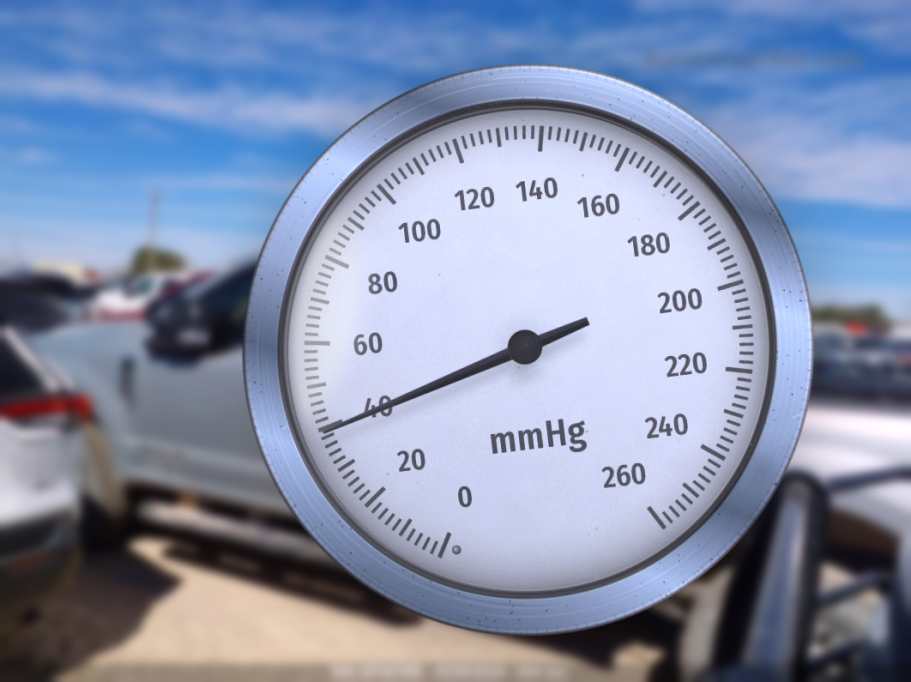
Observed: 39 mmHg
